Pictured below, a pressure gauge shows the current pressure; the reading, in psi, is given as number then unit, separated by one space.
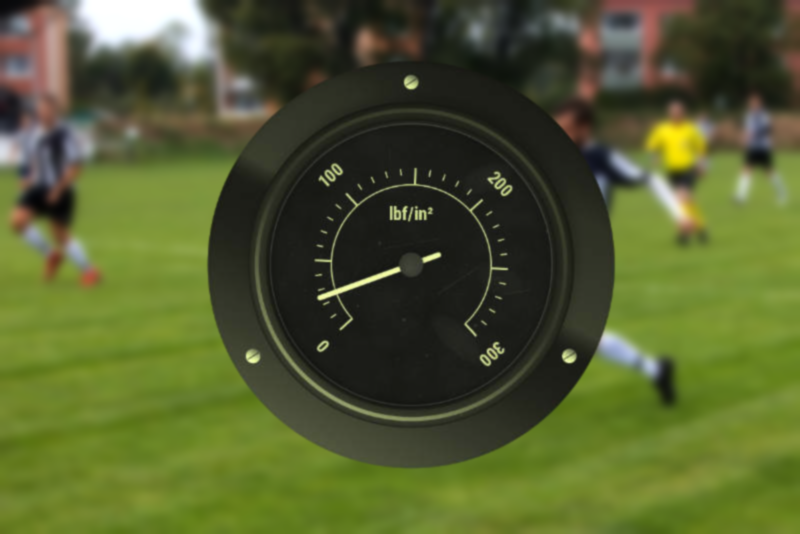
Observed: 25 psi
